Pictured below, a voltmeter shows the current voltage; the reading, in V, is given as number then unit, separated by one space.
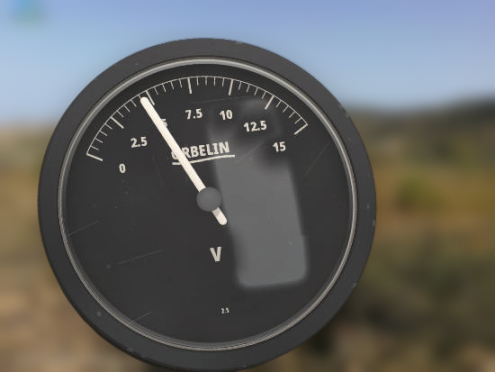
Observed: 4.5 V
